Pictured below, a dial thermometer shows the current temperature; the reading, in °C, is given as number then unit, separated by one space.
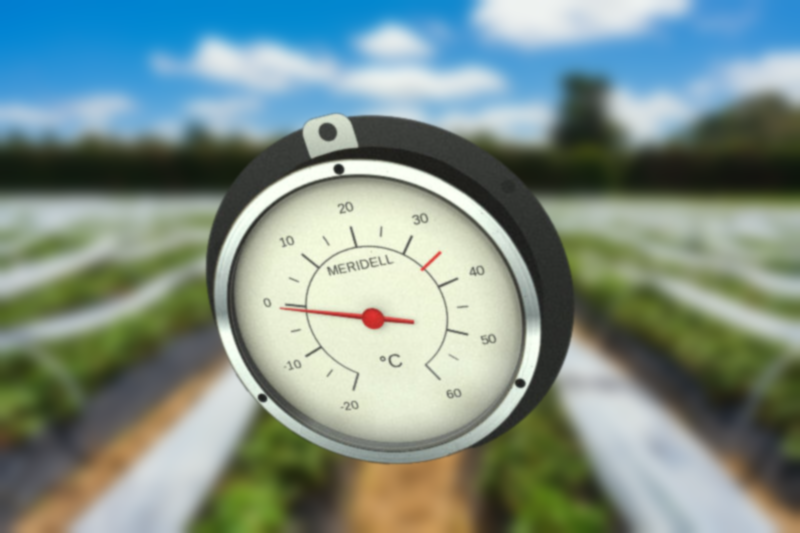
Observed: 0 °C
